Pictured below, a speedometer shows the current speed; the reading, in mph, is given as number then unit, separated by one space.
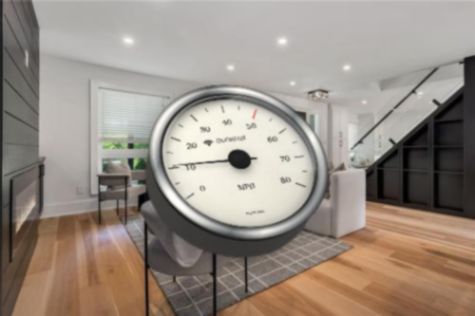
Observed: 10 mph
